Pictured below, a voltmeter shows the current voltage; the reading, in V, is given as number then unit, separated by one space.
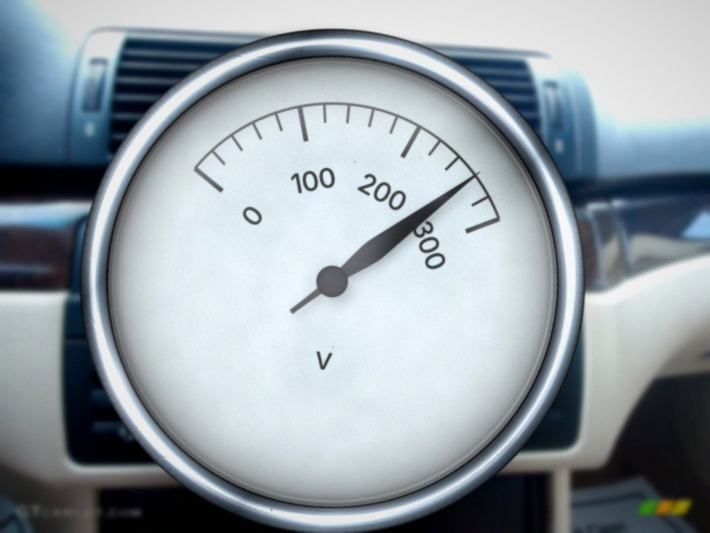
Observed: 260 V
